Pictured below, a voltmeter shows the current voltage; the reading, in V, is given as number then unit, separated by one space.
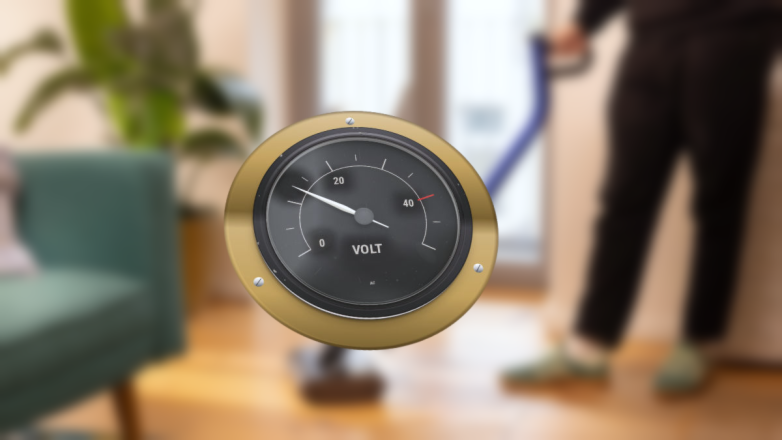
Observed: 12.5 V
